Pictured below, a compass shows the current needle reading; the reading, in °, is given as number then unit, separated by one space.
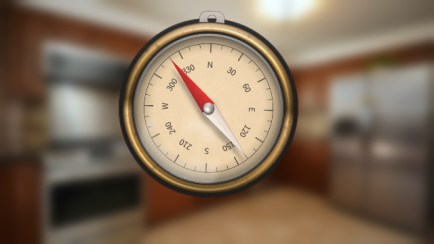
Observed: 320 °
